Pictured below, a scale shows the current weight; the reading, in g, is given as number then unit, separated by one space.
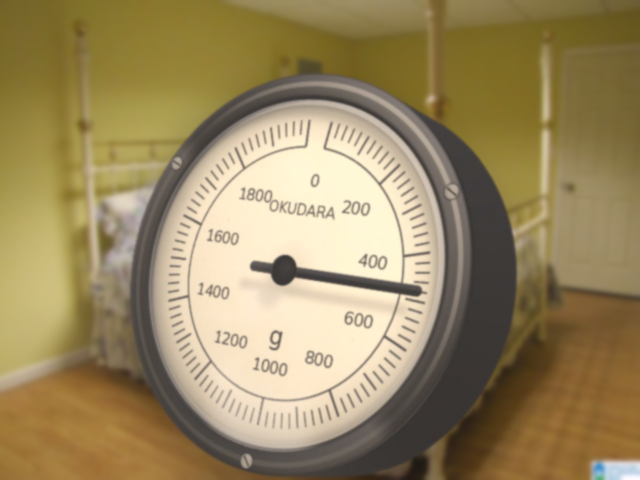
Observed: 480 g
